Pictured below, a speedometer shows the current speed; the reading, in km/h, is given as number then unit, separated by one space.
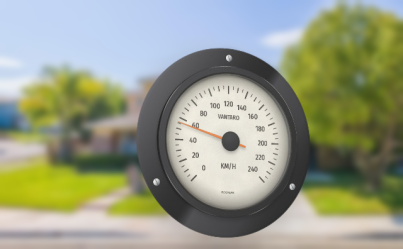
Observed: 55 km/h
